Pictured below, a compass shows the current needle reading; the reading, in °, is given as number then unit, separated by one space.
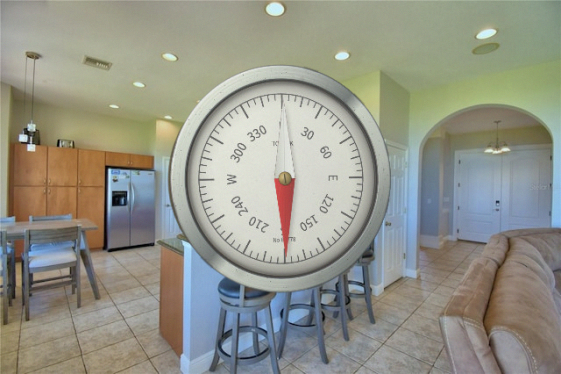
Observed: 180 °
